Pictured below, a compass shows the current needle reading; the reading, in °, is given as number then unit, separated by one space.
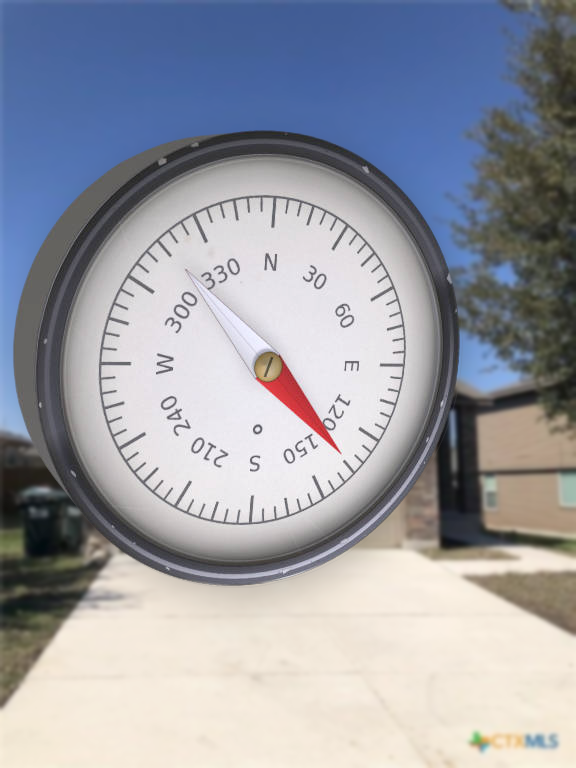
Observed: 135 °
